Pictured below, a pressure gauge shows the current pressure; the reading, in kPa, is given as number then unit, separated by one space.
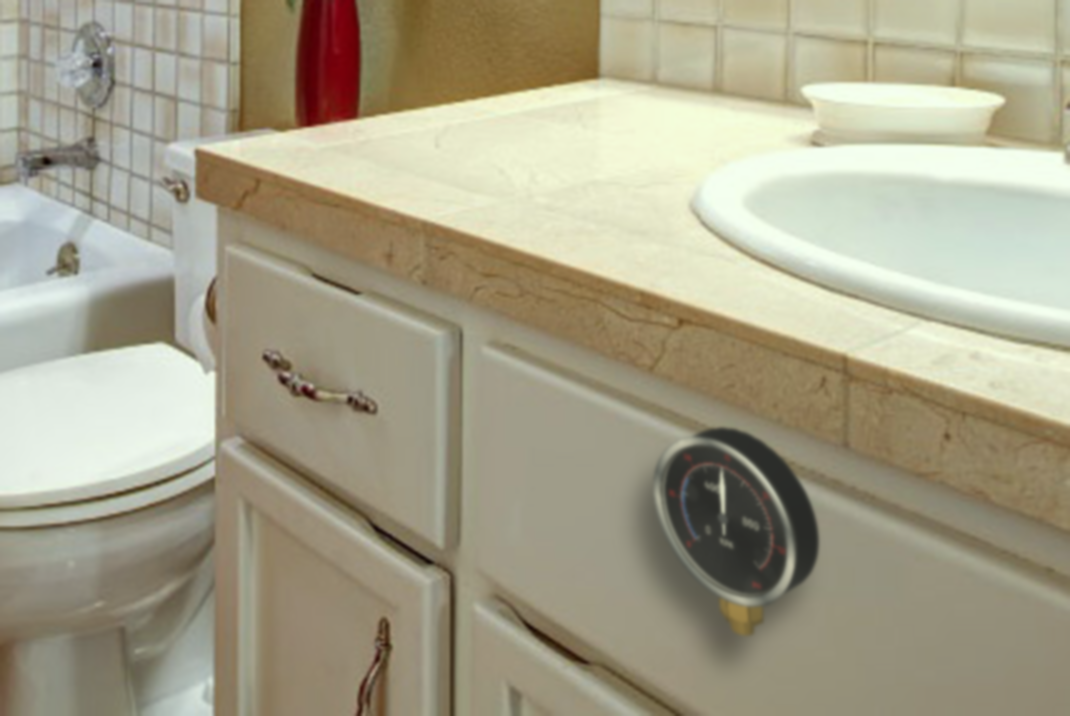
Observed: 500 kPa
